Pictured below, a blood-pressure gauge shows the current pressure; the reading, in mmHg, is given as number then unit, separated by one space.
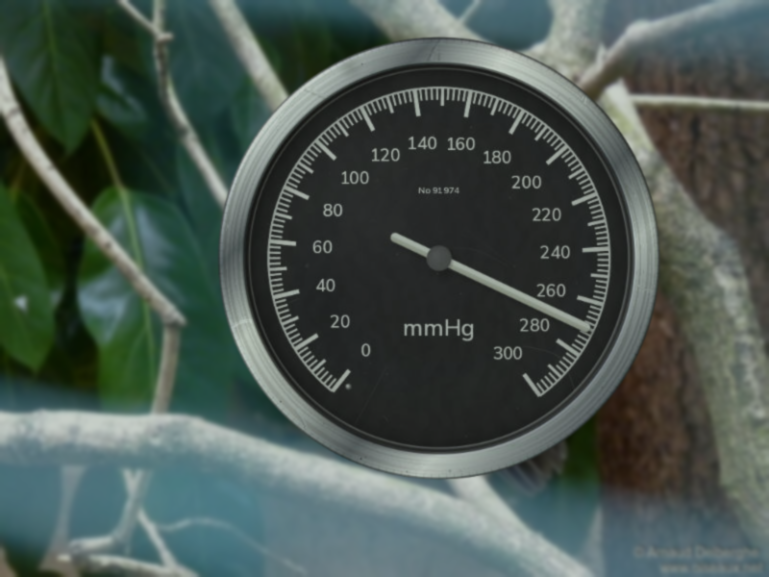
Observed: 270 mmHg
